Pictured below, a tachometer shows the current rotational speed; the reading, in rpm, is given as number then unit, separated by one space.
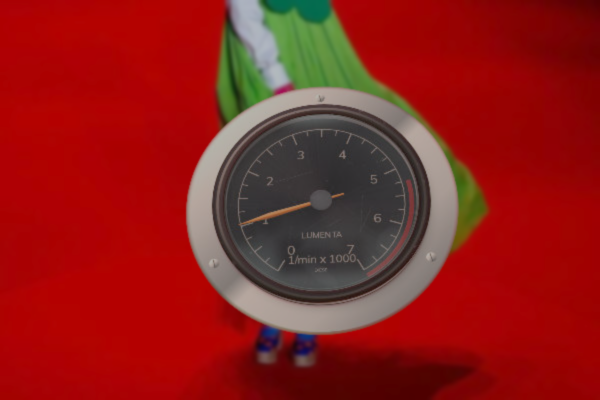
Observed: 1000 rpm
